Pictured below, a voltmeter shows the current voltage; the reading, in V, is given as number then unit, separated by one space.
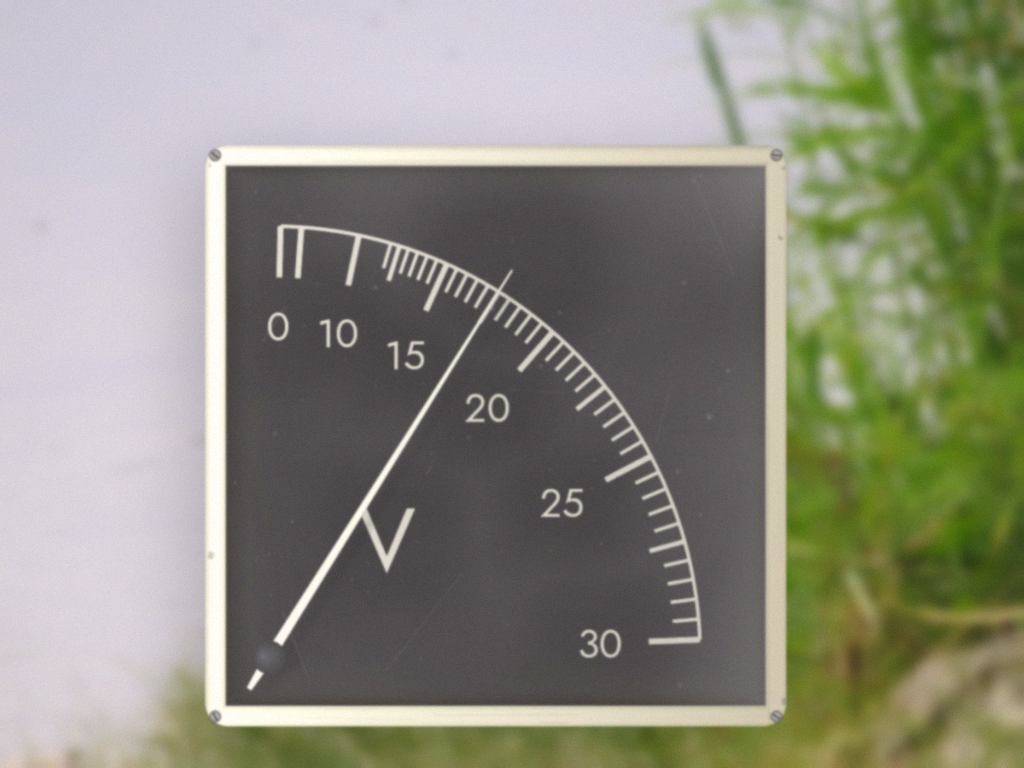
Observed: 17.5 V
